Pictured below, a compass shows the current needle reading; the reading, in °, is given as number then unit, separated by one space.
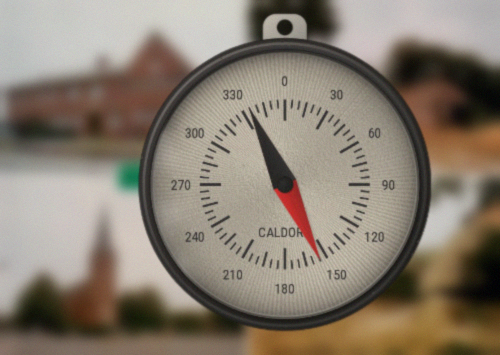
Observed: 155 °
